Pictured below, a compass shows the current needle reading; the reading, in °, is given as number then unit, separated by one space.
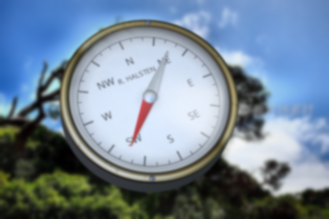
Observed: 225 °
